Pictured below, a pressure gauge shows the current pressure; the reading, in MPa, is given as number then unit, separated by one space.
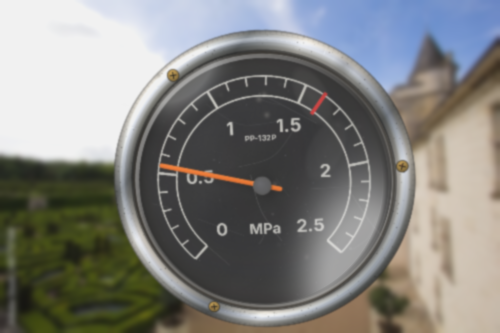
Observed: 0.55 MPa
